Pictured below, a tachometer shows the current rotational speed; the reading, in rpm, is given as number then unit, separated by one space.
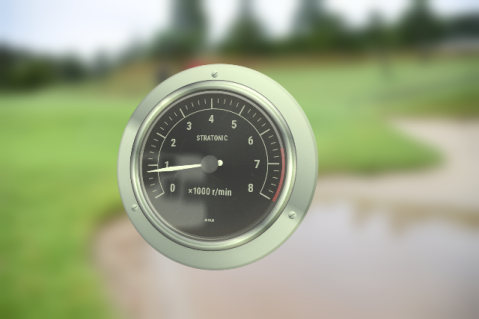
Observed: 800 rpm
